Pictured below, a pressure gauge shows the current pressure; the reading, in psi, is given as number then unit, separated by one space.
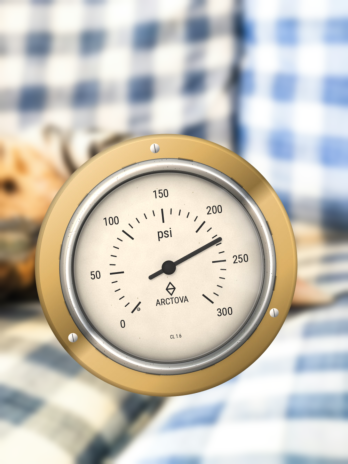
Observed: 225 psi
